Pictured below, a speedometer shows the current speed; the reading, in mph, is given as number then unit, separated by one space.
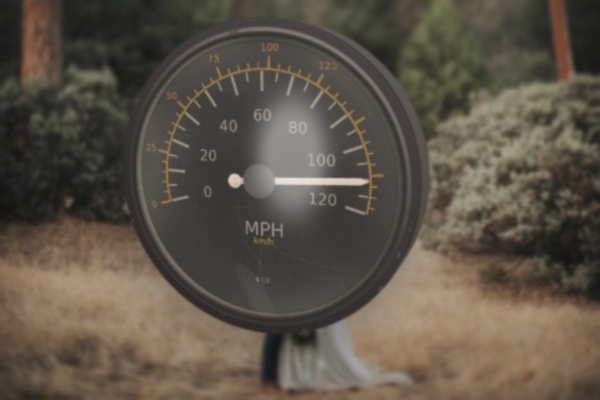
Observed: 110 mph
